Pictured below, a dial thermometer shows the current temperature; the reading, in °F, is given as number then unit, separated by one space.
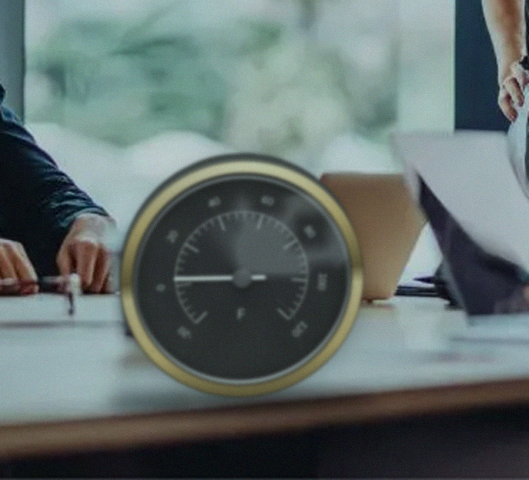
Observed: 4 °F
